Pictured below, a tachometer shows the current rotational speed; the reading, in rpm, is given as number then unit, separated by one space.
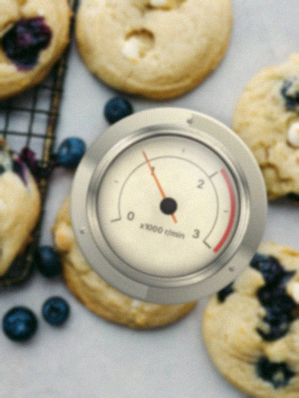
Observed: 1000 rpm
